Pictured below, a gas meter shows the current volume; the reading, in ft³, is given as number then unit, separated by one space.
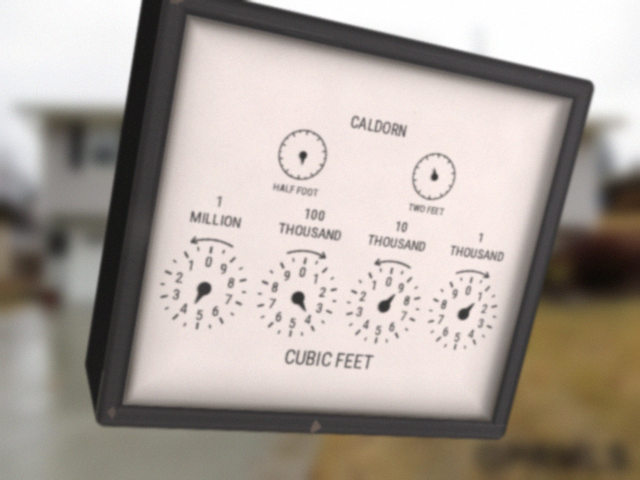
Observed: 439100 ft³
